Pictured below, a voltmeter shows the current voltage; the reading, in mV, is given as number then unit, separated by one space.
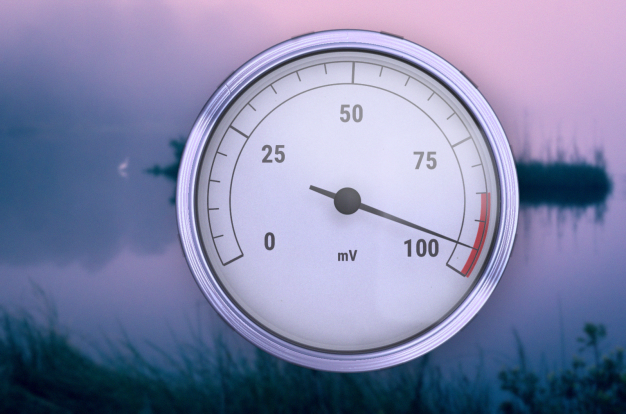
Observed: 95 mV
